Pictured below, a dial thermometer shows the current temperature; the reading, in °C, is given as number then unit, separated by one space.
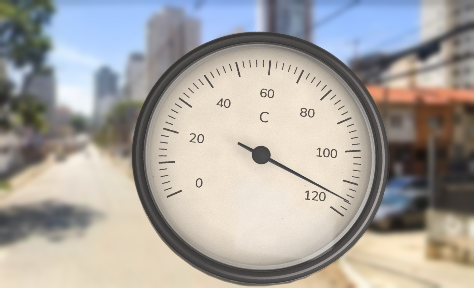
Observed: 116 °C
